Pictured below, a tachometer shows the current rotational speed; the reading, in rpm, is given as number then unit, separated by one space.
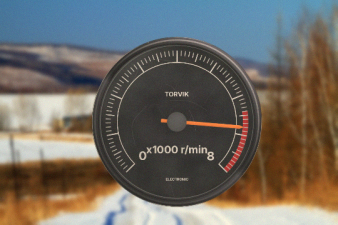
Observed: 6800 rpm
